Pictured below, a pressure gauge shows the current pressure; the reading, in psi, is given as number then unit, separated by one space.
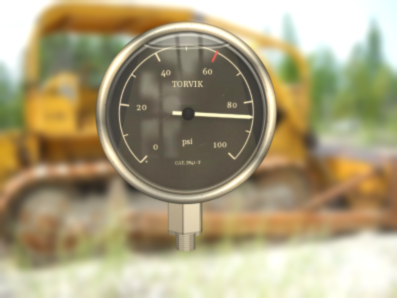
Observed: 85 psi
